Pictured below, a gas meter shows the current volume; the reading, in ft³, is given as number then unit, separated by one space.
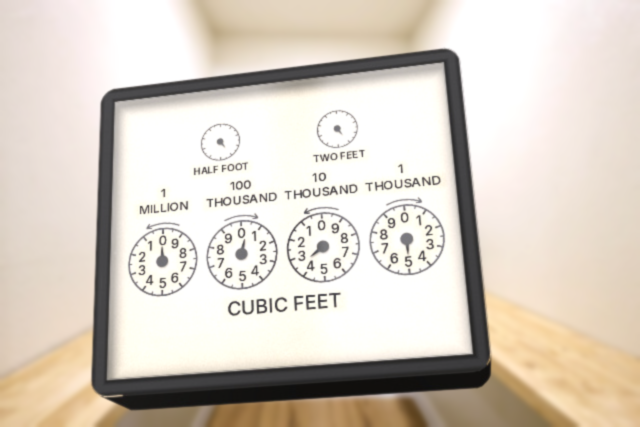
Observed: 3500 ft³
